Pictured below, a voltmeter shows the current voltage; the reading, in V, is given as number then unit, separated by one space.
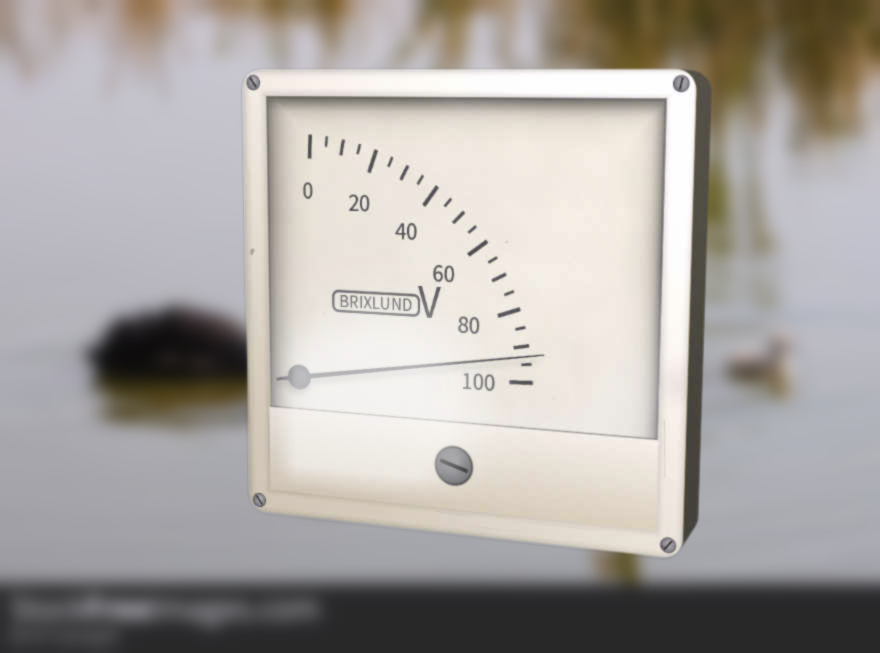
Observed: 92.5 V
